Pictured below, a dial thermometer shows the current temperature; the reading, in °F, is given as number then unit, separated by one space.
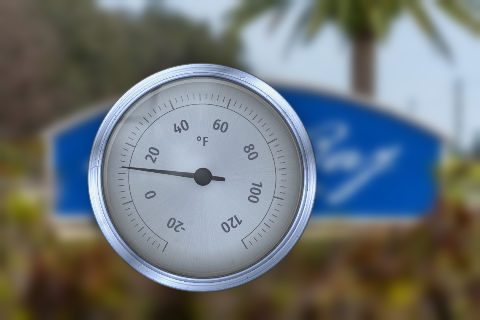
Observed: 12 °F
